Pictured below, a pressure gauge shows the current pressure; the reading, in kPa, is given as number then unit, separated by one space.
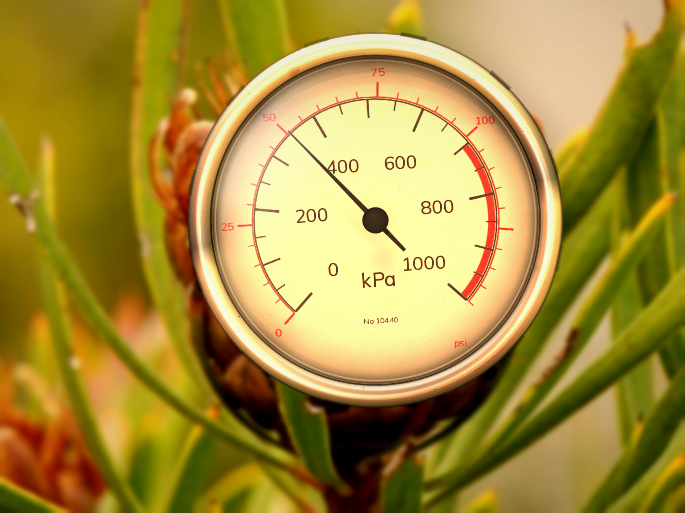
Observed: 350 kPa
